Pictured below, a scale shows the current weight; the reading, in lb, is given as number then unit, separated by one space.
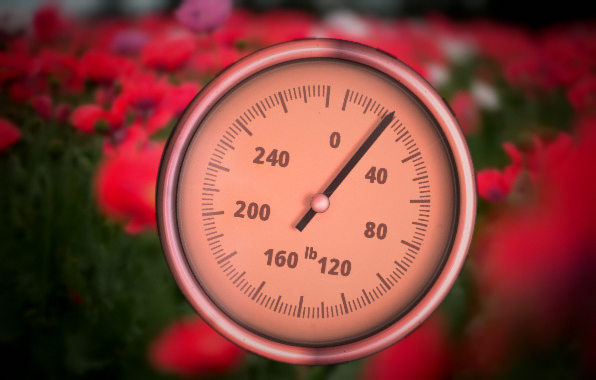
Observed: 20 lb
